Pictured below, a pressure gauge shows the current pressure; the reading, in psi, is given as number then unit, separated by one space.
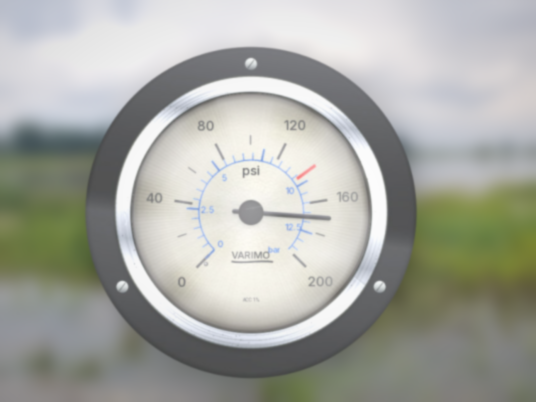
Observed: 170 psi
